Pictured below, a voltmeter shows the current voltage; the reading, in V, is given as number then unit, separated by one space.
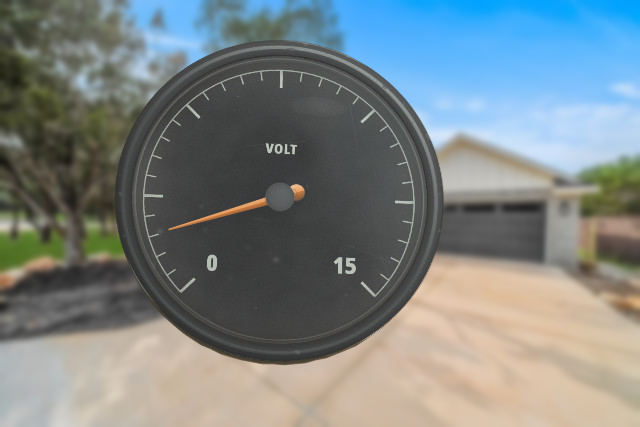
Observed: 1.5 V
